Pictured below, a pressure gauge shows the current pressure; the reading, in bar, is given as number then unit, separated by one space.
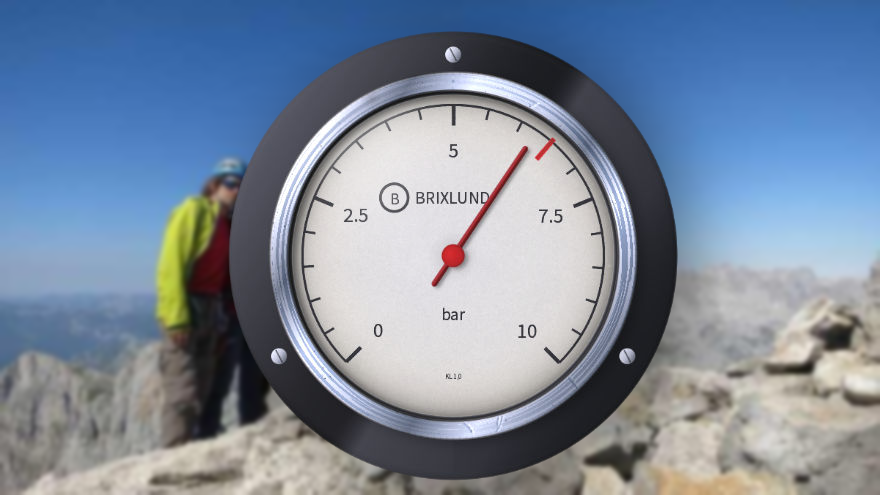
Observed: 6.25 bar
